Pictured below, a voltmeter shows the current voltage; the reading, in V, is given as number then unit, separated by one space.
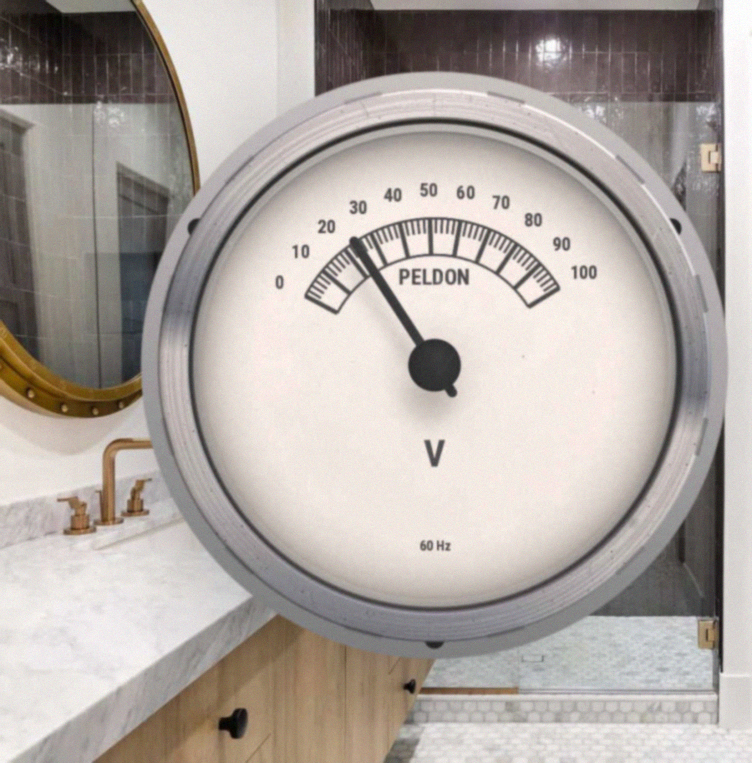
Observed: 24 V
